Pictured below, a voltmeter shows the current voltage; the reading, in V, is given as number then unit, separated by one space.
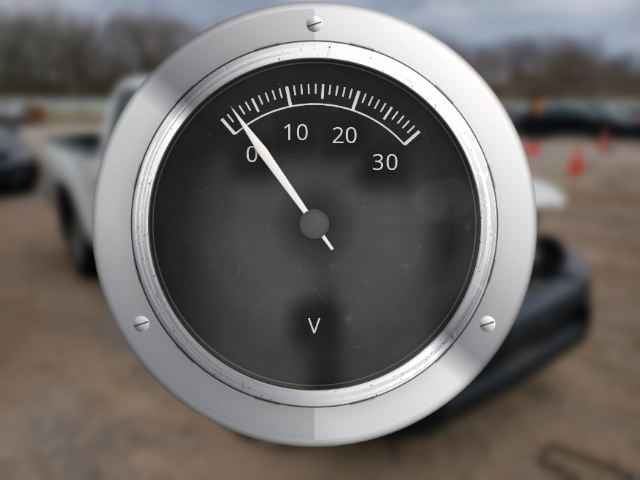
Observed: 2 V
